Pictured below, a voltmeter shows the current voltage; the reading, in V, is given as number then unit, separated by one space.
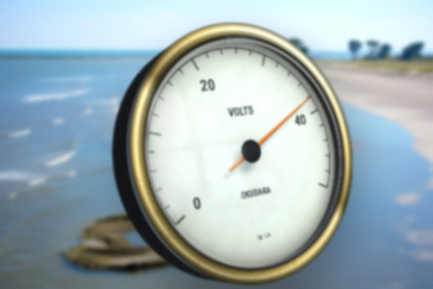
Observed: 38 V
